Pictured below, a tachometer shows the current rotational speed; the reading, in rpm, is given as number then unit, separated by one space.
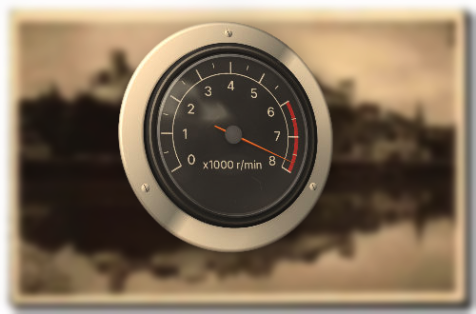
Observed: 7750 rpm
